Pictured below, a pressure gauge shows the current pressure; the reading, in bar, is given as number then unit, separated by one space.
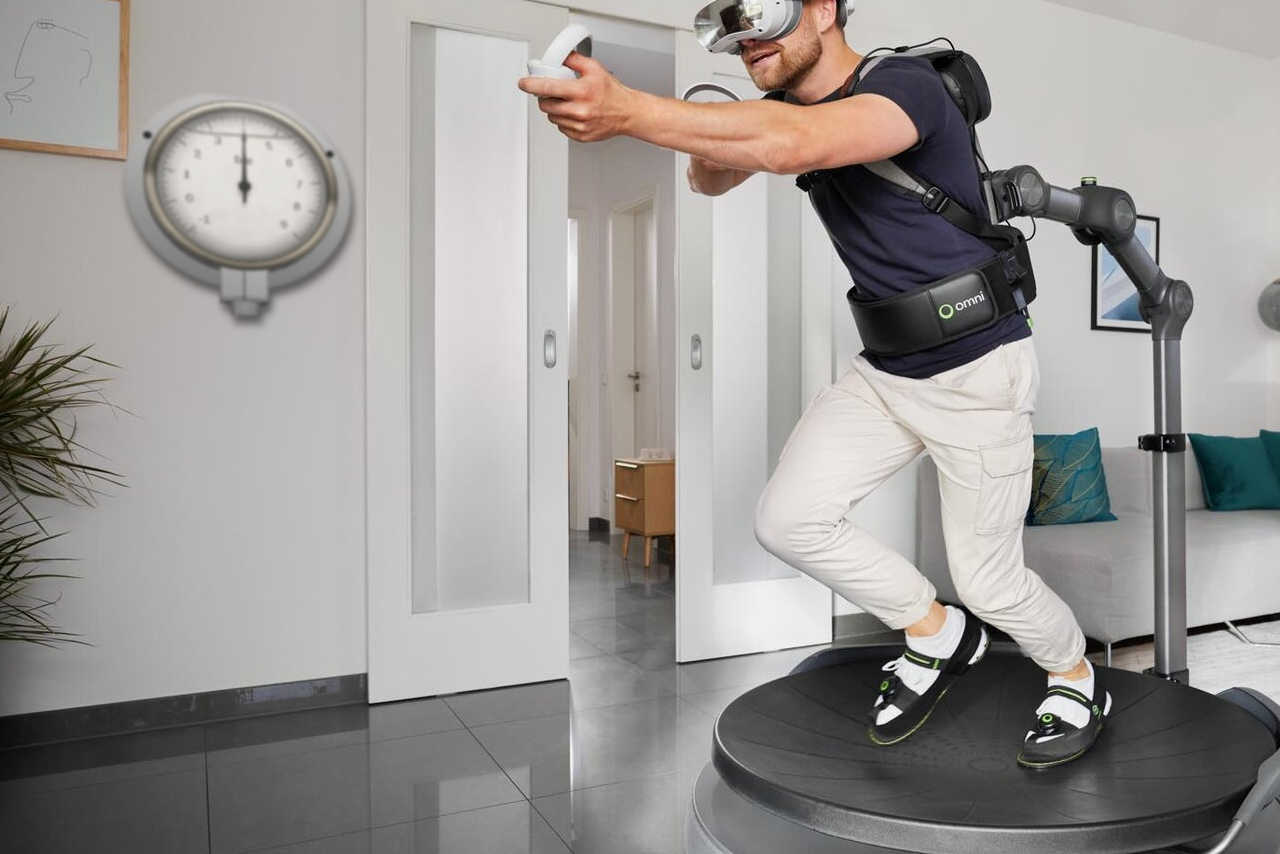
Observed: 4 bar
